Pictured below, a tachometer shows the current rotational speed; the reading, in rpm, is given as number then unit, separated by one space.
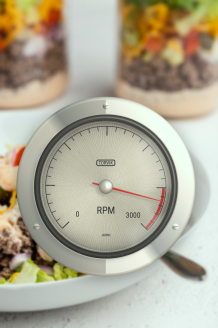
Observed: 2650 rpm
